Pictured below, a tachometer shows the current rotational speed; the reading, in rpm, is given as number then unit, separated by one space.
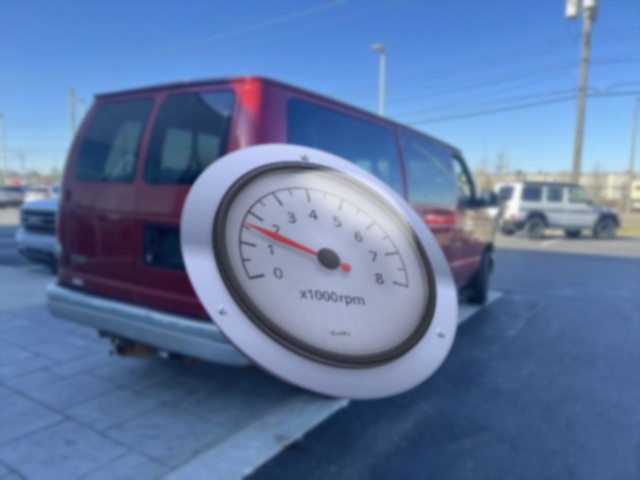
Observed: 1500 rpm
